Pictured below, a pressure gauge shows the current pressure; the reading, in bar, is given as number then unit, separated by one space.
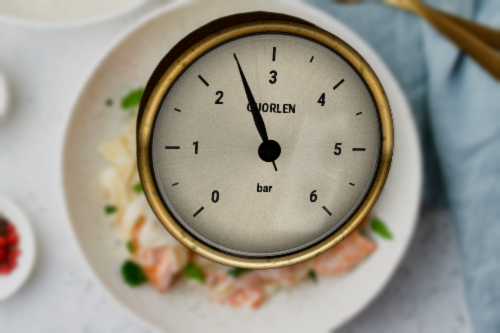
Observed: 2.5 bar
